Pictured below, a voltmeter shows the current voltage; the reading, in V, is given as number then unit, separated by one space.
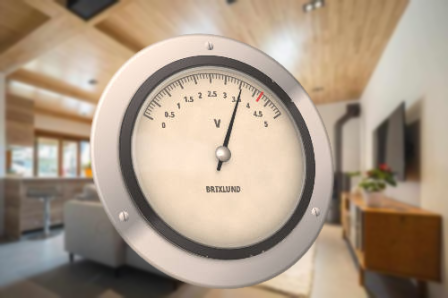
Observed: 3.5 V
